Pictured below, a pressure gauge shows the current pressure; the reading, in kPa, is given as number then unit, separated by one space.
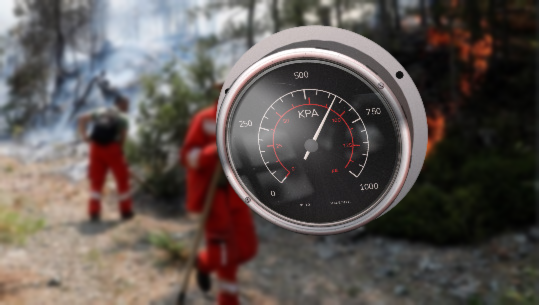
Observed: 625 kPa
